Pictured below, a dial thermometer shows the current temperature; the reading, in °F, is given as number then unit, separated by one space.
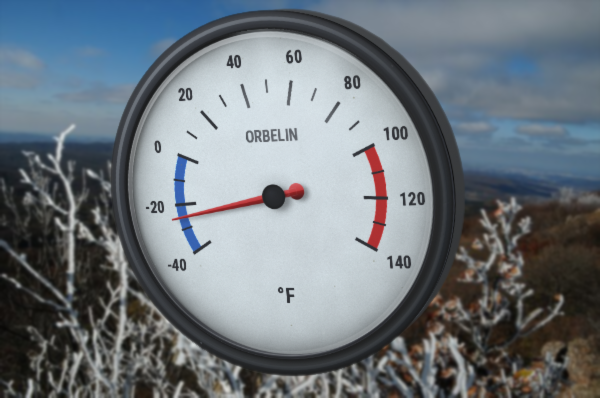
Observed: -25 °F
